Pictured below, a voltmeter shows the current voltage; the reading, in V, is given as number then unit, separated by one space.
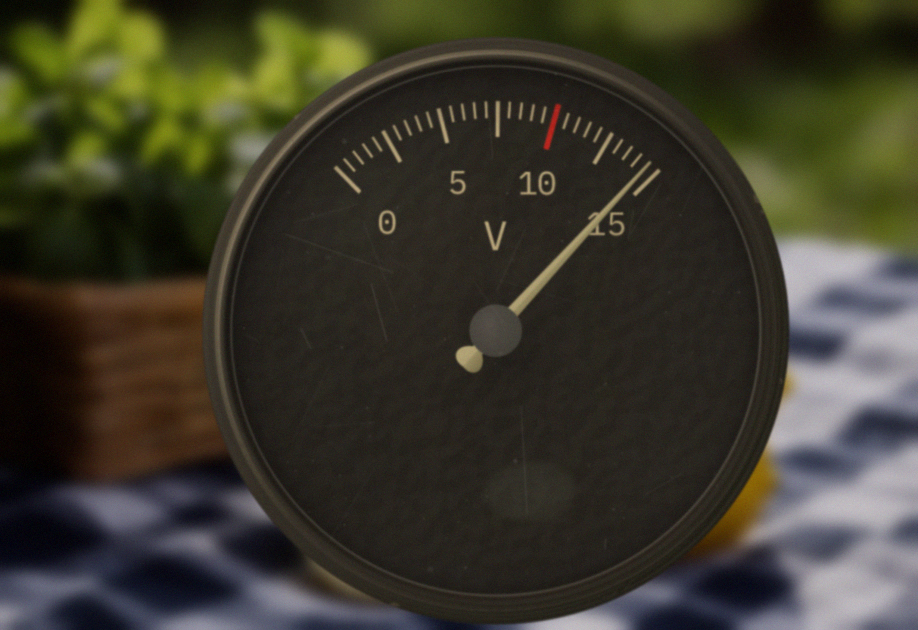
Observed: 14.5 V
